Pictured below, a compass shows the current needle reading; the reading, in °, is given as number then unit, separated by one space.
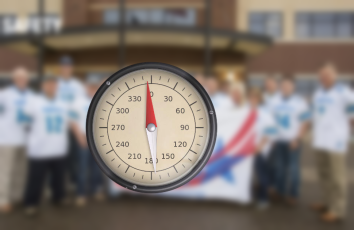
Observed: 355 °
